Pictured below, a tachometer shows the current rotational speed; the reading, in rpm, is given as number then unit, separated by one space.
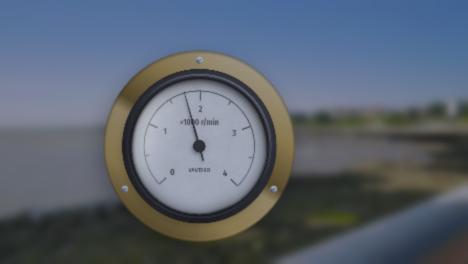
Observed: 1750 rpm
